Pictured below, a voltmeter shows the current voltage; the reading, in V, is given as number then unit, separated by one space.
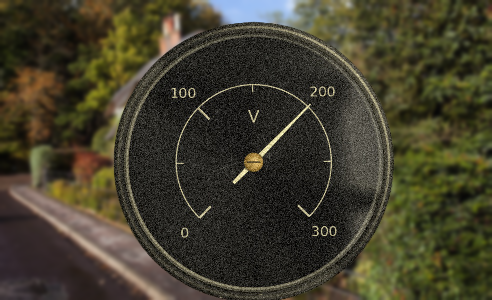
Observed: 200 V
